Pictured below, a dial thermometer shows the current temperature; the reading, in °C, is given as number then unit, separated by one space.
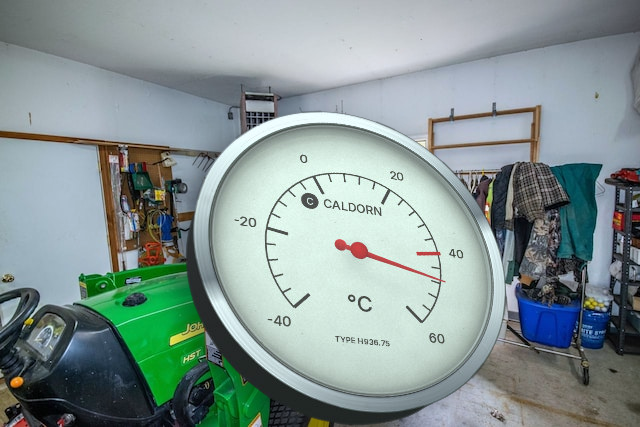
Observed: 48 °C
